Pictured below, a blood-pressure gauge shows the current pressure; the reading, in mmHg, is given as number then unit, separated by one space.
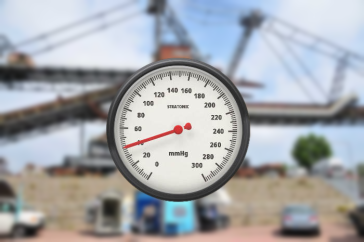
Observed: 40 mmHg
